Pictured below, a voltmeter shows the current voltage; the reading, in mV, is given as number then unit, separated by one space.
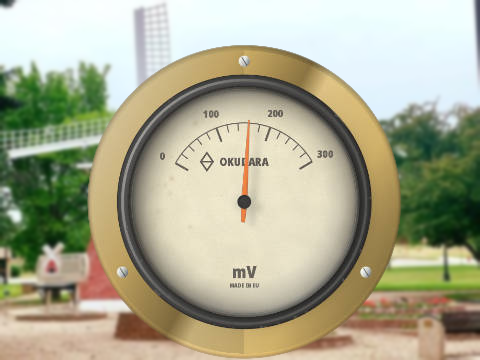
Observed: 160 mV
